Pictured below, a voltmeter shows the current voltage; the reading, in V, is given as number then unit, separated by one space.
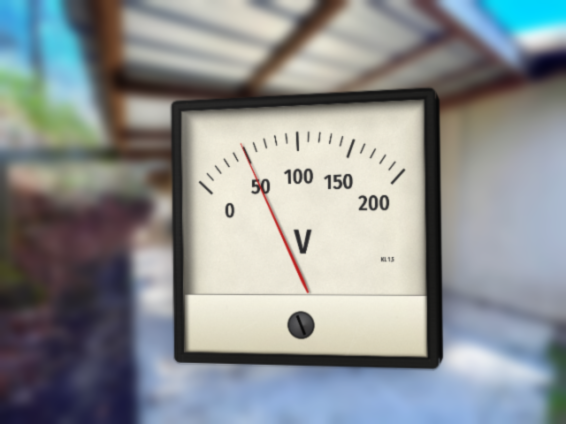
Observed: 50 V
